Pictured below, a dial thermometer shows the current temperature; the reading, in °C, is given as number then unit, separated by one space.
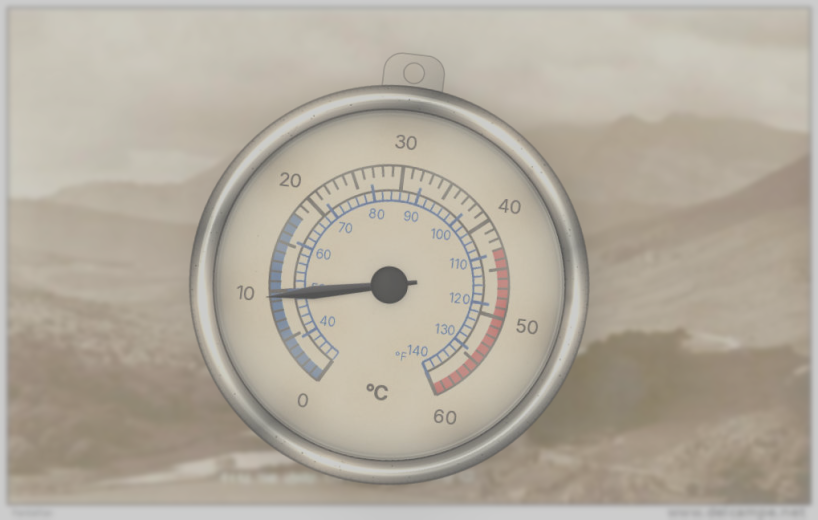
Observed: 9.5 °C
